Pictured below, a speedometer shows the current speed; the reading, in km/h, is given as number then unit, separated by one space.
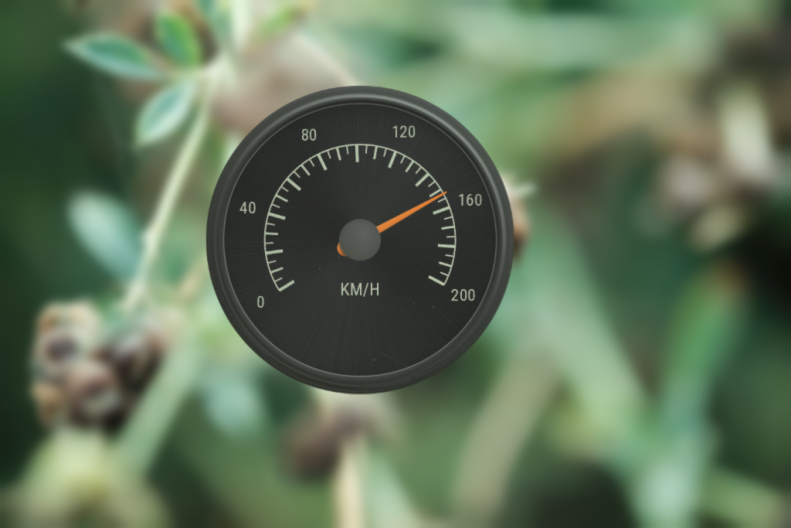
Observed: 152.5 km/h
